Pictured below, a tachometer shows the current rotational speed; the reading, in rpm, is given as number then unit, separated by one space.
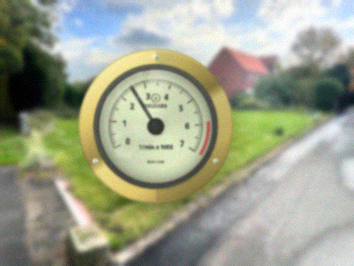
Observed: 2500 rpm
